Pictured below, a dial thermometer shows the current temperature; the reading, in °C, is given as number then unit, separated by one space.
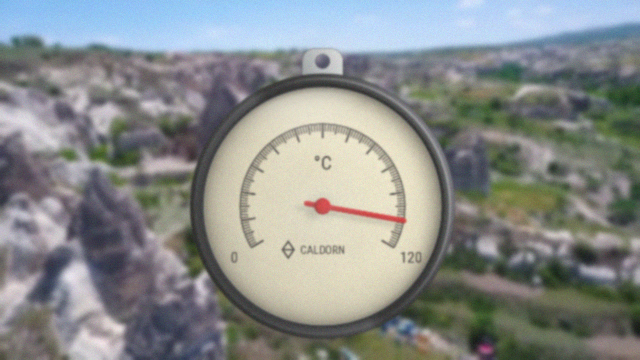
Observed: 110 °C
